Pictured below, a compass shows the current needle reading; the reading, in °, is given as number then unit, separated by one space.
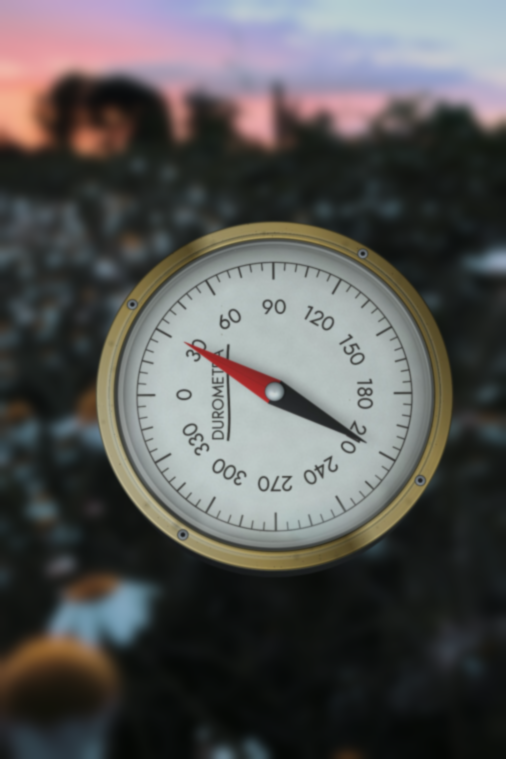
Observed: 30 °
